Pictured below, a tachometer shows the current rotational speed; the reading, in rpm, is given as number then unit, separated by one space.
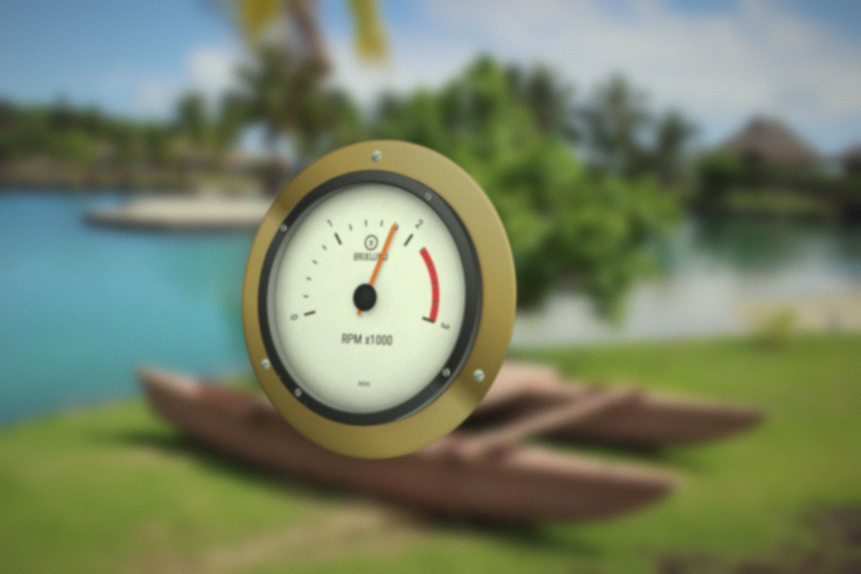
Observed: 1800 rpm
